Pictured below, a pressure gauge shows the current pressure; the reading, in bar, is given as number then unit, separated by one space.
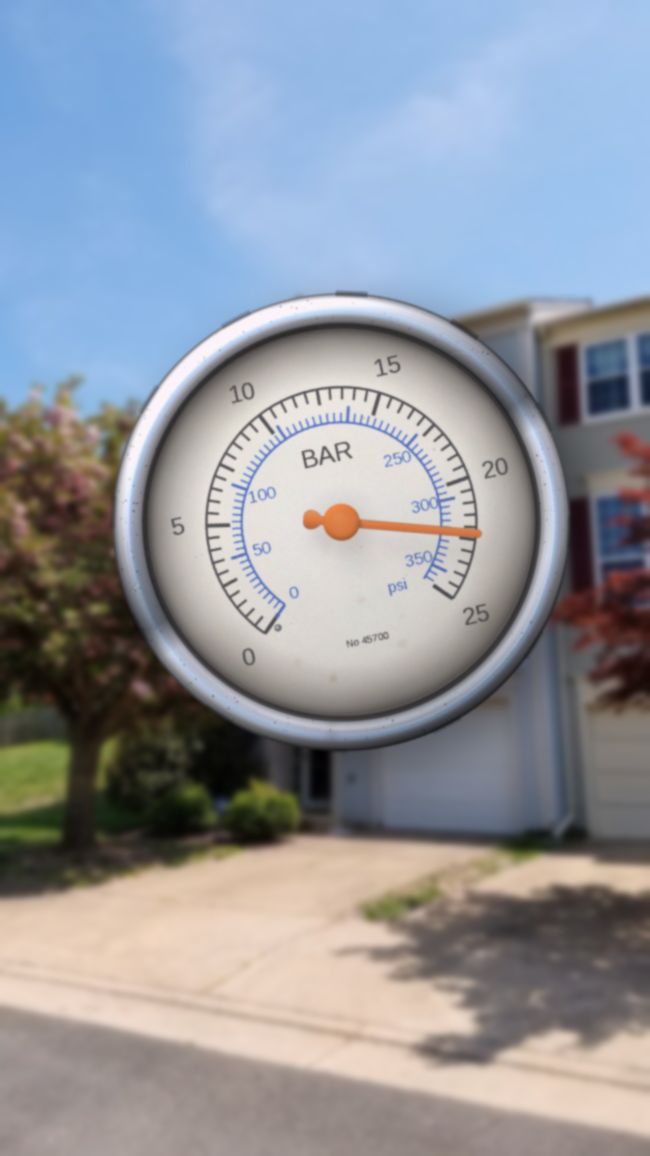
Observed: 22.25 bar
